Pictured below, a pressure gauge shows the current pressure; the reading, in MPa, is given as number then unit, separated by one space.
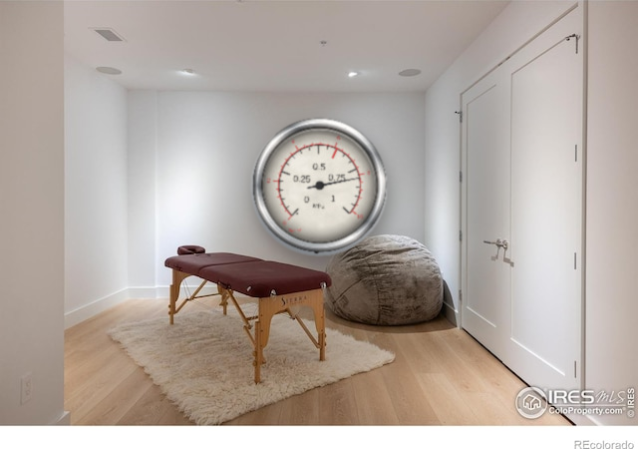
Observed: 0.8 MPa
